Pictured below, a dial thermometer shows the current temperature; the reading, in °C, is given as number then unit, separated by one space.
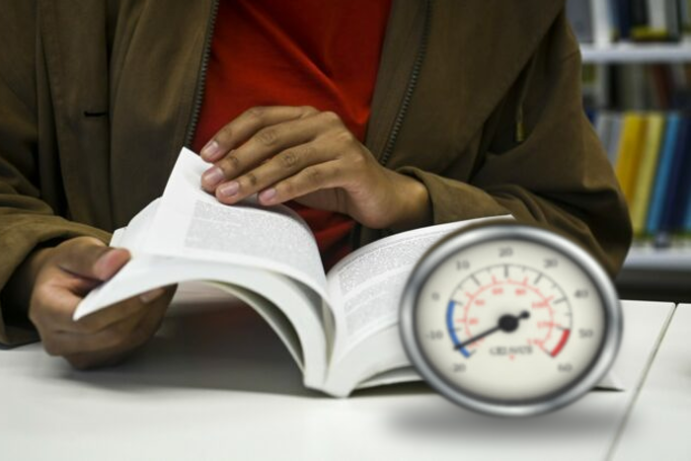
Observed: -15 °C
